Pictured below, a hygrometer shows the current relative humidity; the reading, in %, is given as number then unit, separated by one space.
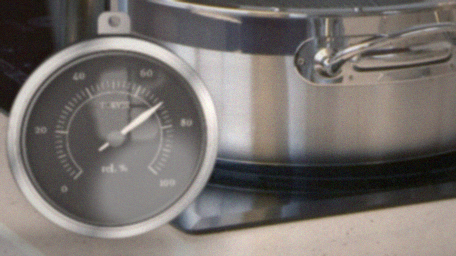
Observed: 70 %
